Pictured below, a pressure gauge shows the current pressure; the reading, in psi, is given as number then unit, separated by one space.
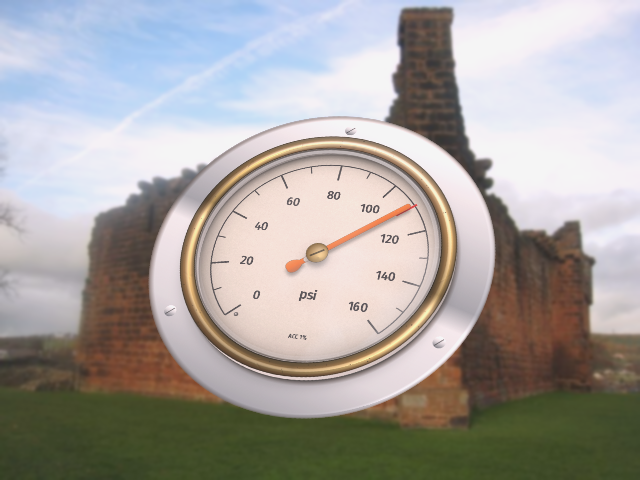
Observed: 110 psi
